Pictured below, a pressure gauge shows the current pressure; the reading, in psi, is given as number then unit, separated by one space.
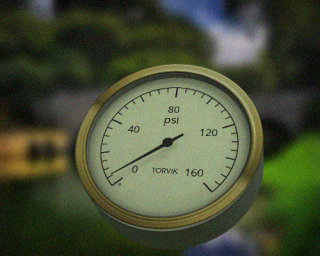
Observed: 5 psi
